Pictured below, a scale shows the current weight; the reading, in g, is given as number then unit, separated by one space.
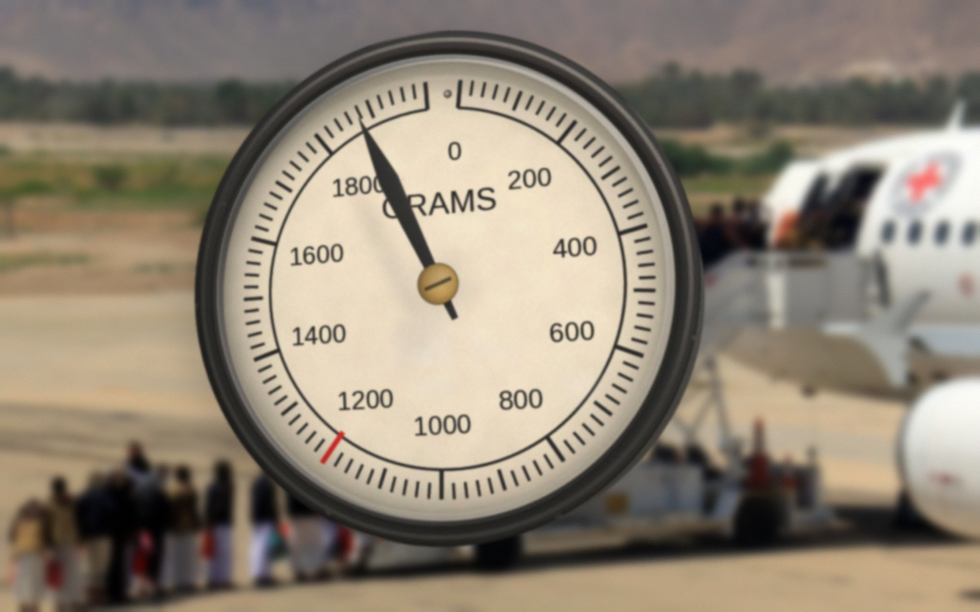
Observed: 1880 g
